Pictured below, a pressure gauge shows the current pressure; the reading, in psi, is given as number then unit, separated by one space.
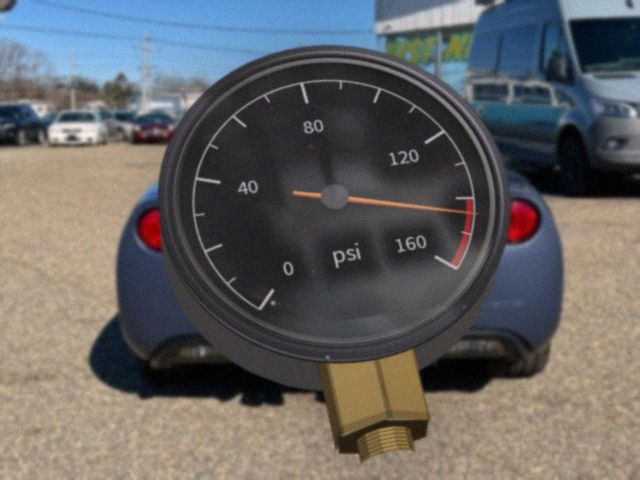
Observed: 145 psi
